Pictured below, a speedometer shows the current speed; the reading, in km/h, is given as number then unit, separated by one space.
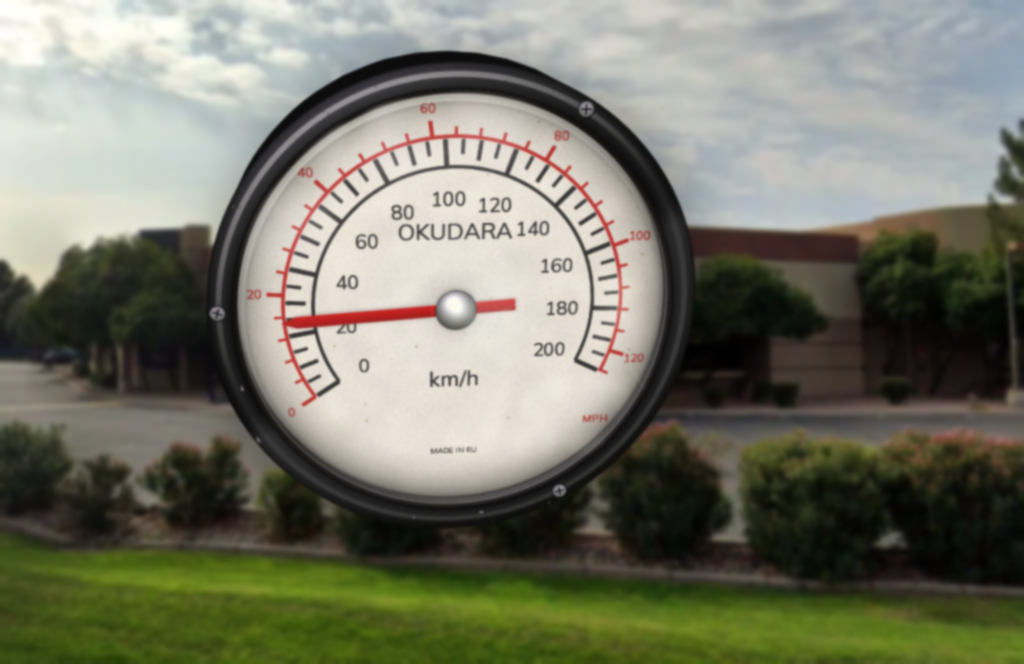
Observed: 25 km/h
